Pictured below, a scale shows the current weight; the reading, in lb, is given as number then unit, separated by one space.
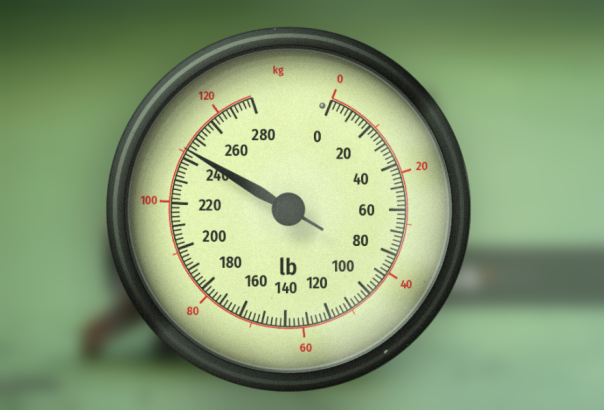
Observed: 244 lb
